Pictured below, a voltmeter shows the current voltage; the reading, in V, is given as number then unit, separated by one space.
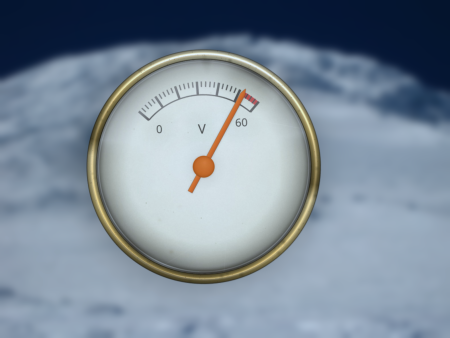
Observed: 52 V
